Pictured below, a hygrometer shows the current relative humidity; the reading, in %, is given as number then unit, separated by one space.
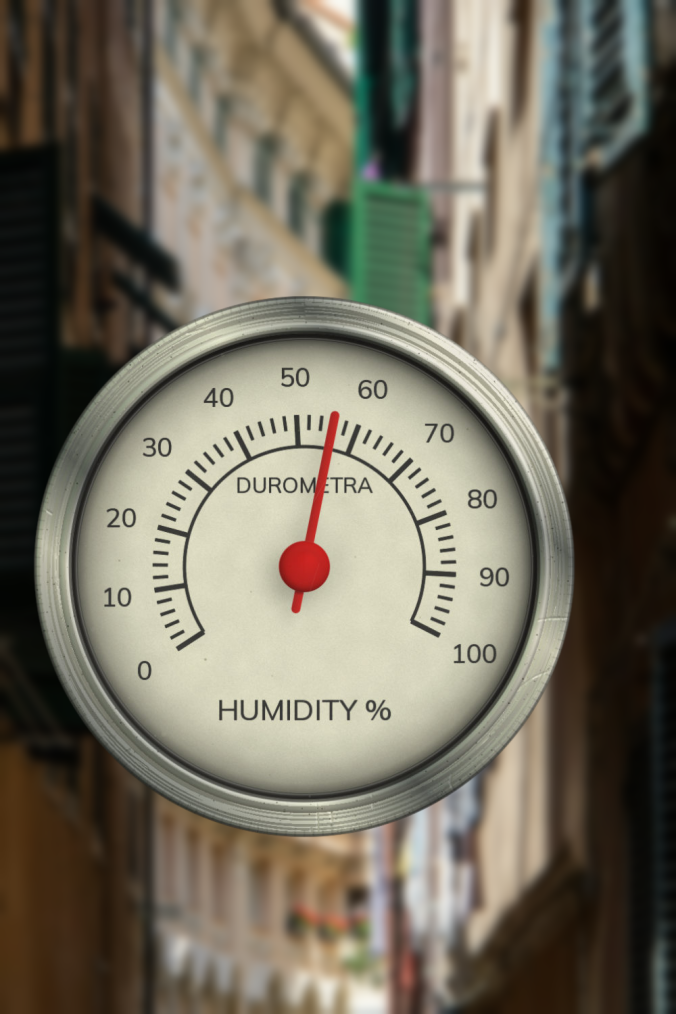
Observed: 56 %
